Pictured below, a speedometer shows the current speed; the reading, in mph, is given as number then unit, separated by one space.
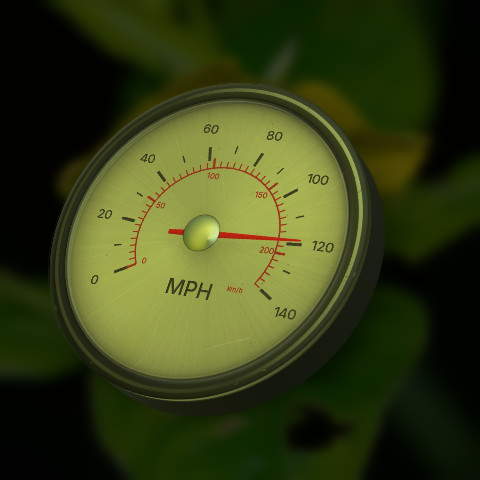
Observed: 120 mph
